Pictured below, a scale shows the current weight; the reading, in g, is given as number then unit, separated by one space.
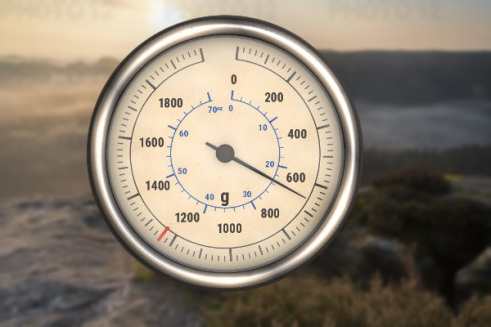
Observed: 660 g
